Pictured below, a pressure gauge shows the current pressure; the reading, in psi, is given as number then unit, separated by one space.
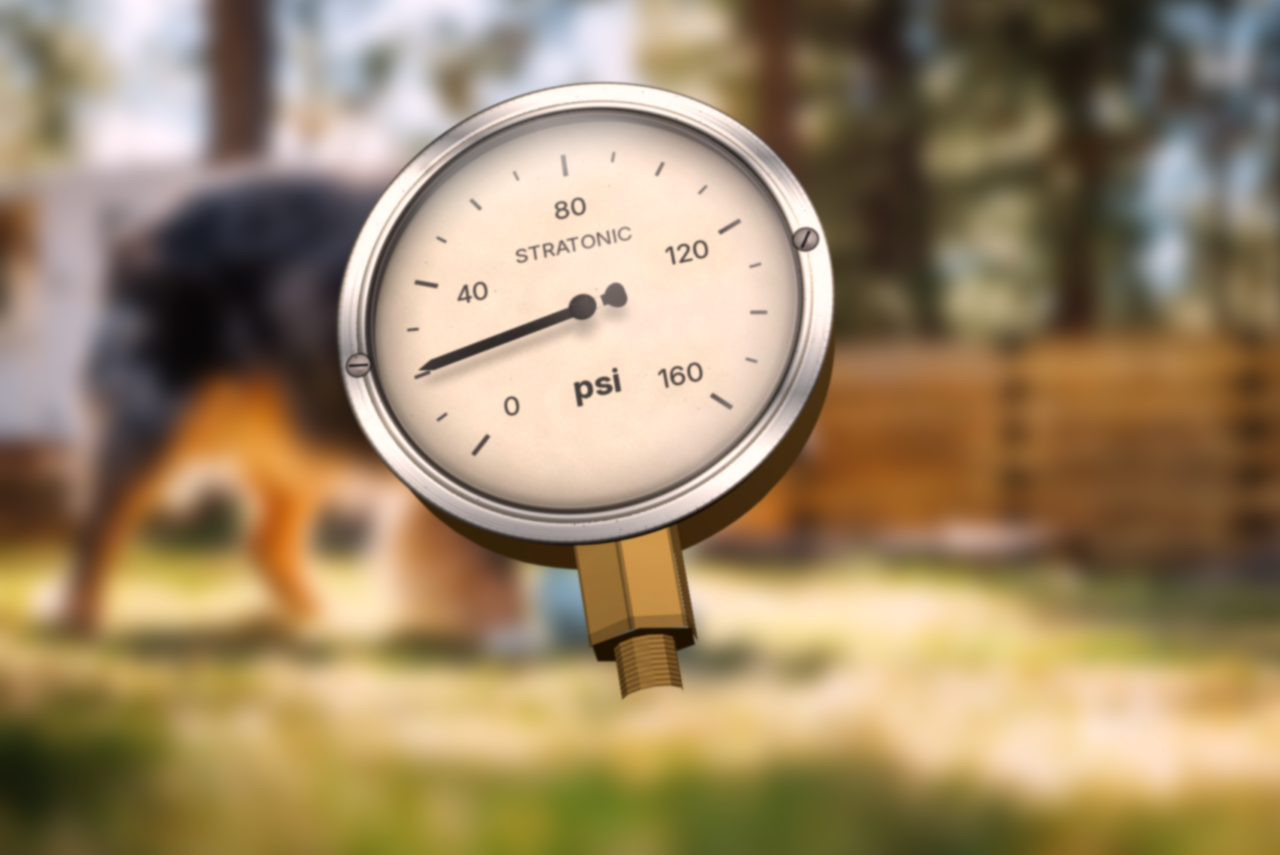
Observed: 20 psi
